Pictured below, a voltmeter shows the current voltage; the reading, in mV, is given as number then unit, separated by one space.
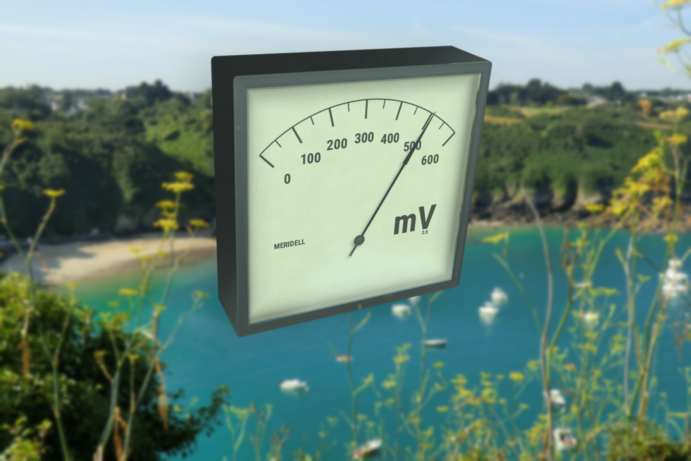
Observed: 500 mV
